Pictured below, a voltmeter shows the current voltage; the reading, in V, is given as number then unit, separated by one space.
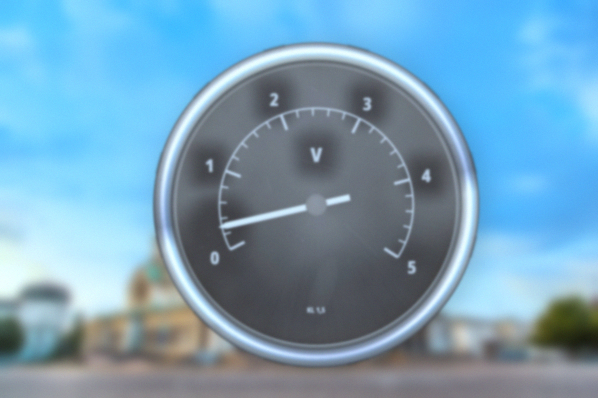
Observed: 0.3 V
